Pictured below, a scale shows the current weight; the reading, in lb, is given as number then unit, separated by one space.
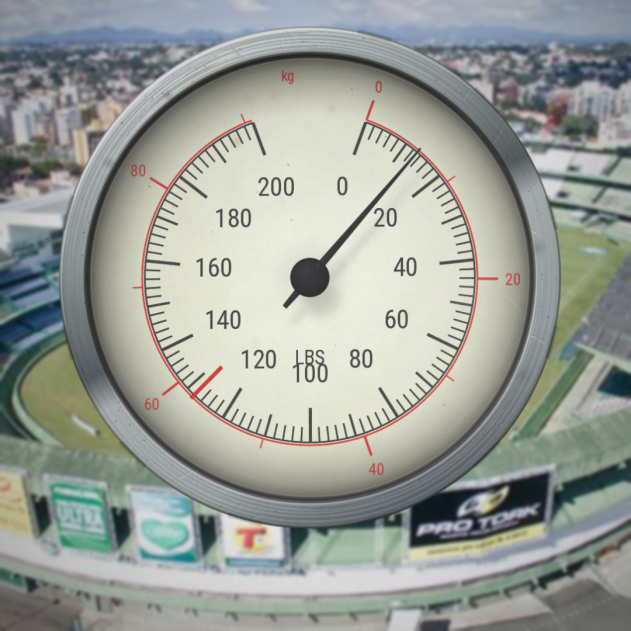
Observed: 13 lb
